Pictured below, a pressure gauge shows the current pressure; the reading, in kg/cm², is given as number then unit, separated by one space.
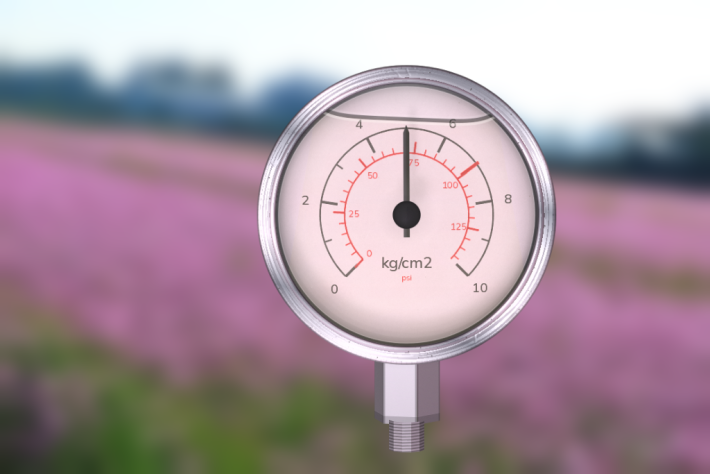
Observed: 5 kg/cm²
